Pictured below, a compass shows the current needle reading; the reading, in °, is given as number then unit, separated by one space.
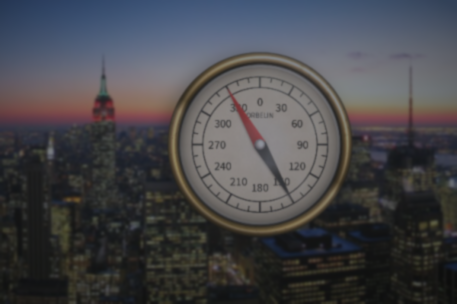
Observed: 330 °
